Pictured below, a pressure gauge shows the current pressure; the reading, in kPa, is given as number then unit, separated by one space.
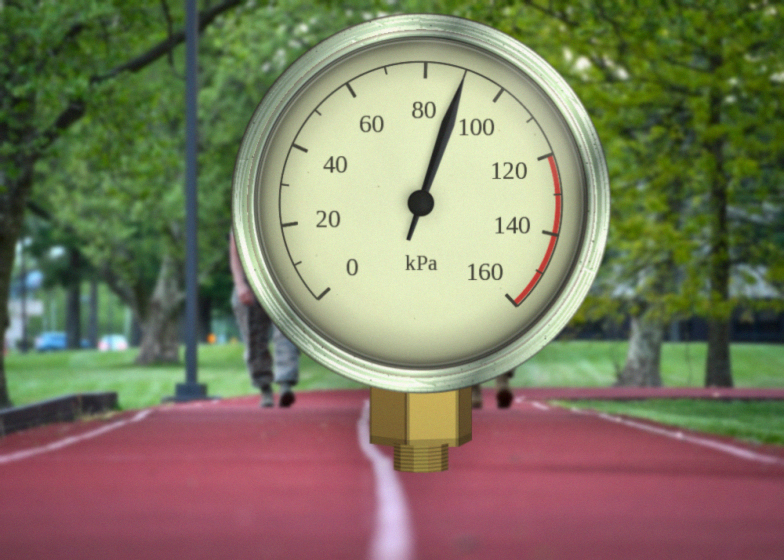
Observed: 90 kPa
